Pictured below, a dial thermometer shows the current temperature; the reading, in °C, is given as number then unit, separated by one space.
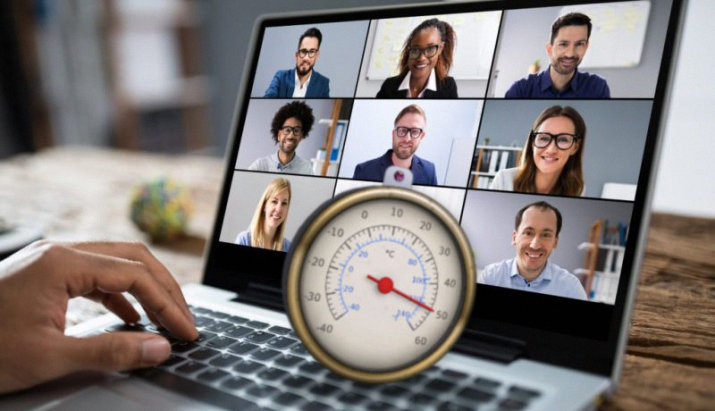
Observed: 50 °C
